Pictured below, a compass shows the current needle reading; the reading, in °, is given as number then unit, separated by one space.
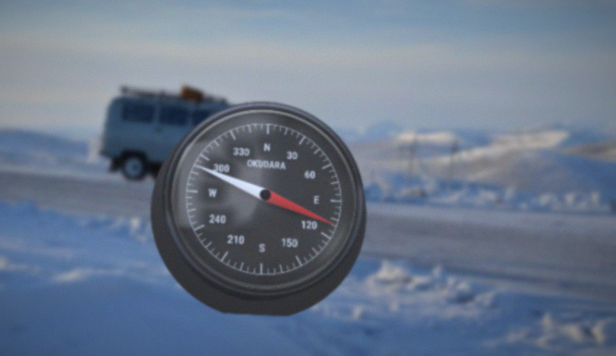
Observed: 110 °
